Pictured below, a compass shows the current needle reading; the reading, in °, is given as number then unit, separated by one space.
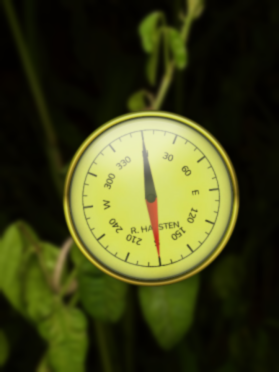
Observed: 180 °
